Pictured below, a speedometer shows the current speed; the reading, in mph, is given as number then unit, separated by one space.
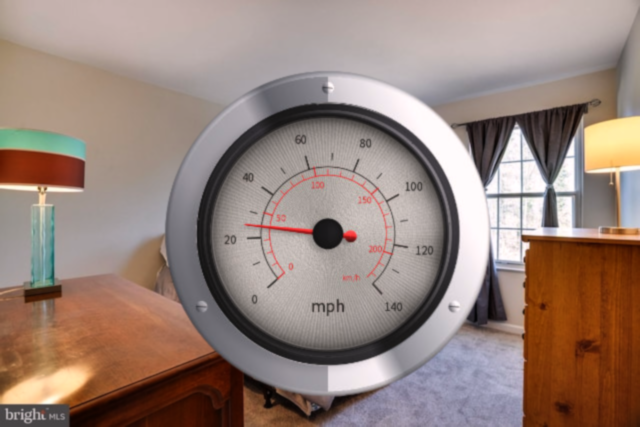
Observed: 25 mph
